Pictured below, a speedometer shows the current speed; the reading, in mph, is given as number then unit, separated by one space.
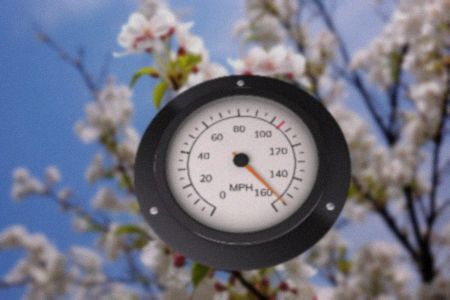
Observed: 155 mph
